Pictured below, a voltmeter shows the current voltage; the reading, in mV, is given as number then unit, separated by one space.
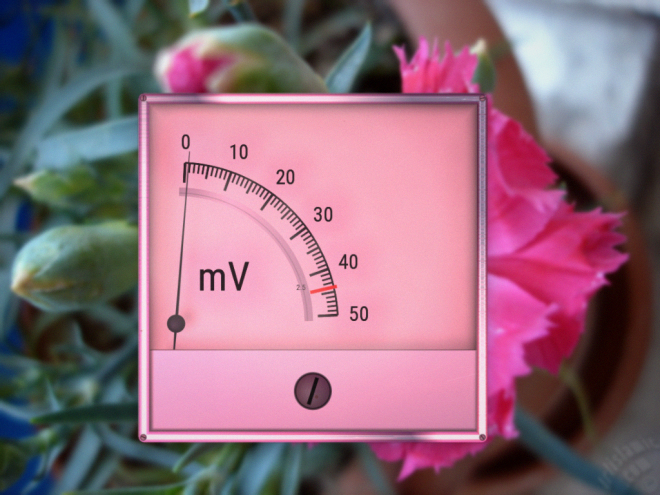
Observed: 1 mV
